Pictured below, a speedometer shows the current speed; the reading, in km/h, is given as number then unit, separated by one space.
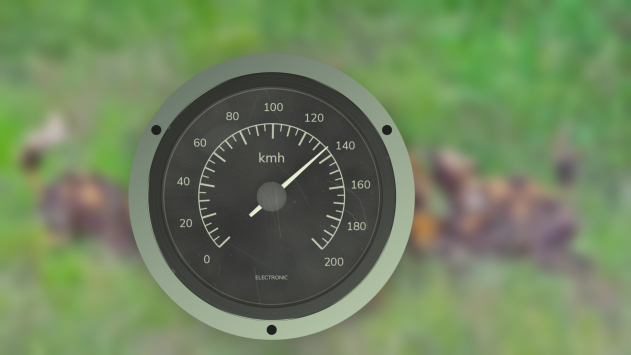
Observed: 135 km/h
